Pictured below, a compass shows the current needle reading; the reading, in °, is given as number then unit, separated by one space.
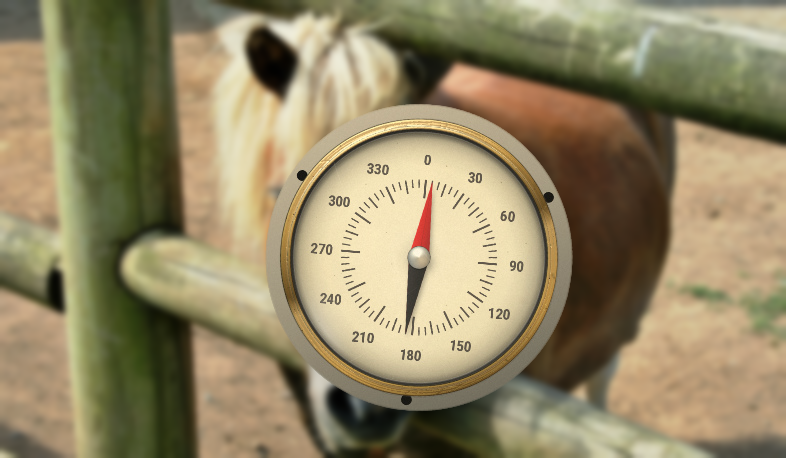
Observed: 5 °
